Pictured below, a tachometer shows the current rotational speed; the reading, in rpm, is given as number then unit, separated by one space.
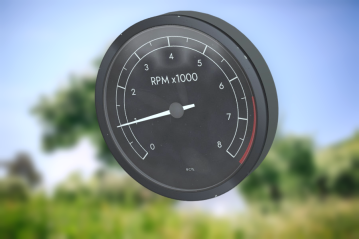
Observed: 1000 rpm
